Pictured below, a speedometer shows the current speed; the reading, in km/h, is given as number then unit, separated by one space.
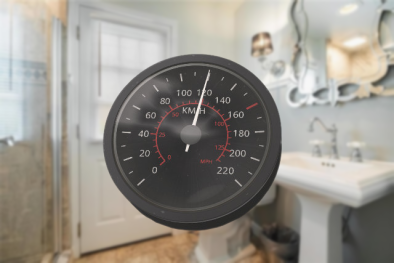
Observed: 120 km/h
